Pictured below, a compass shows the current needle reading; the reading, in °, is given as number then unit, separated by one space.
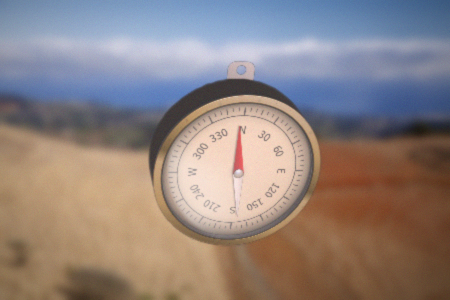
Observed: 355 °
